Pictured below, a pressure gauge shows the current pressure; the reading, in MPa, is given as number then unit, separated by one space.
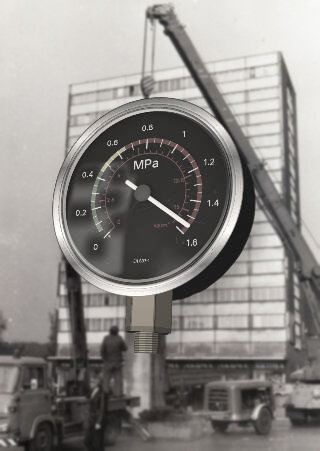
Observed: 1.55 MPa
